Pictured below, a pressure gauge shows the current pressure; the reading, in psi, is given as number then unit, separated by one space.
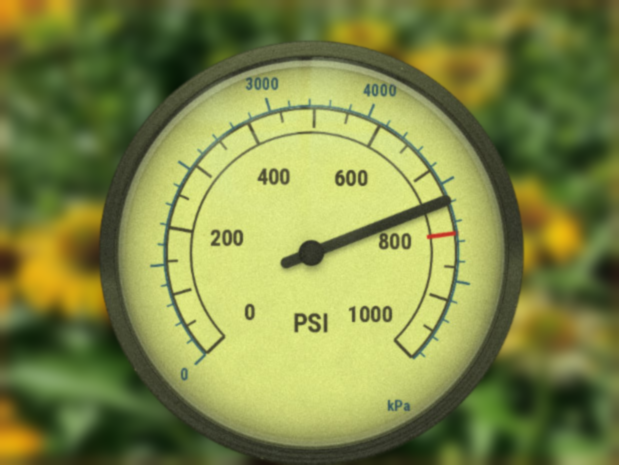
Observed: 750 psi
